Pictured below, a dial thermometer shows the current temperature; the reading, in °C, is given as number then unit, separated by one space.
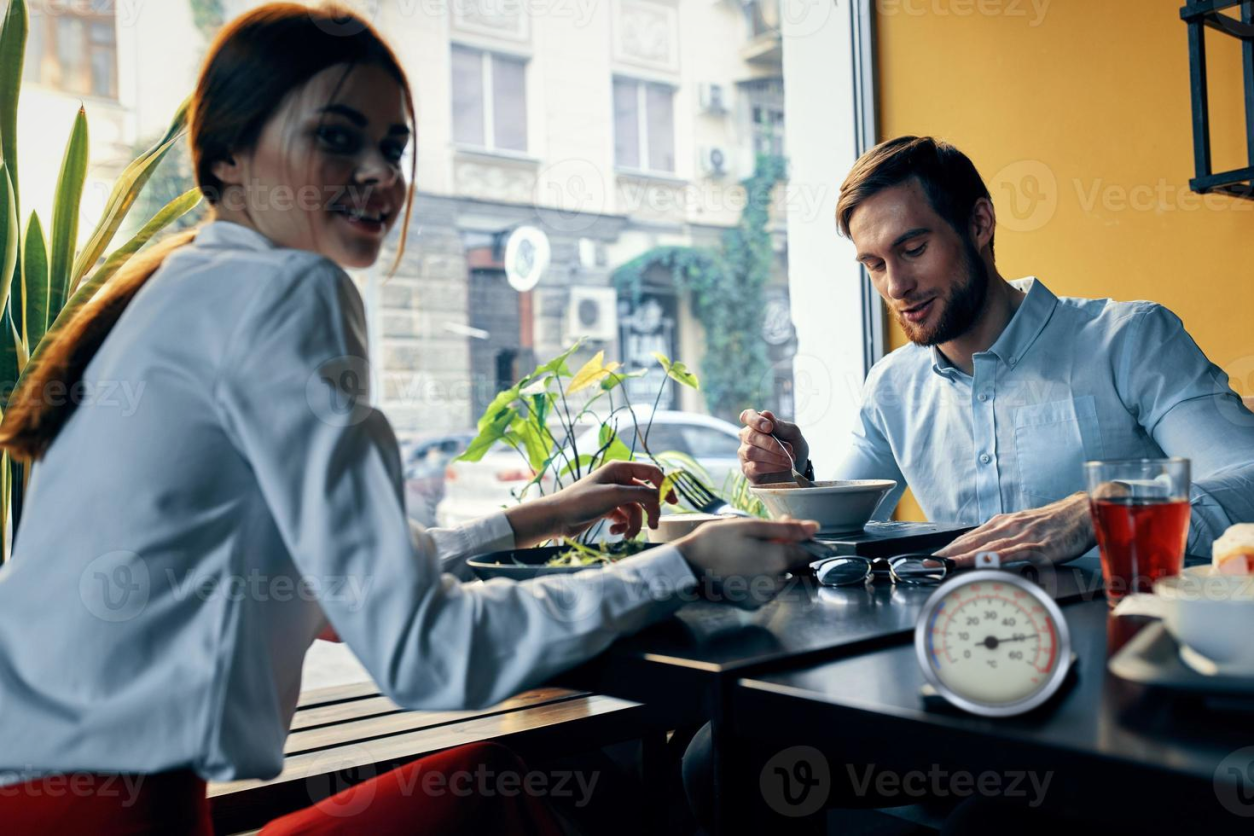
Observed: 50 °C
